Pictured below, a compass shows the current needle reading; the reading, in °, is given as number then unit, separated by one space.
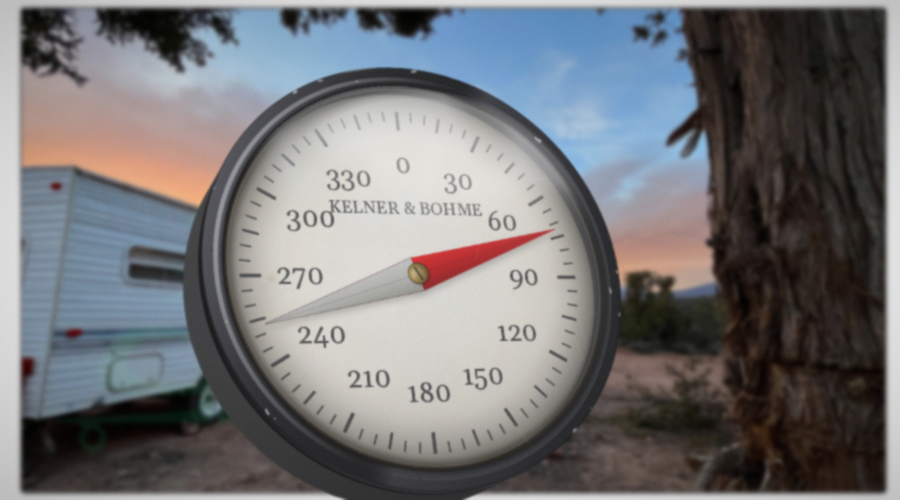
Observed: 72.5 °
